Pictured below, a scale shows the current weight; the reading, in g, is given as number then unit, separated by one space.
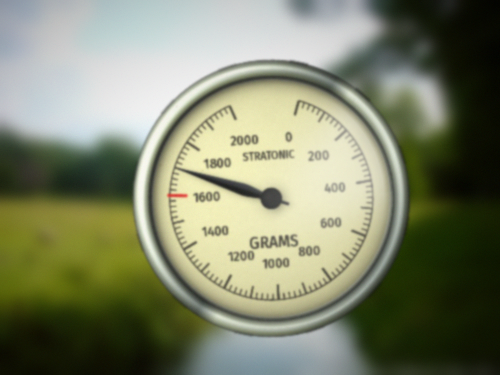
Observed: 1700 g
